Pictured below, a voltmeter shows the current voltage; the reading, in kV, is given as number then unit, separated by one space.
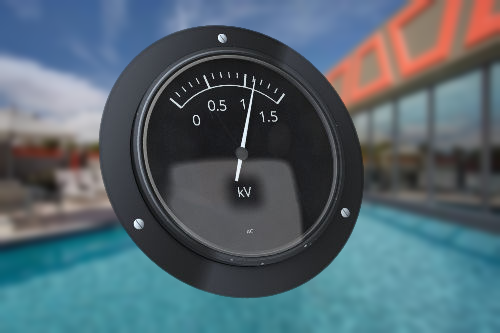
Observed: 1.1 kV
